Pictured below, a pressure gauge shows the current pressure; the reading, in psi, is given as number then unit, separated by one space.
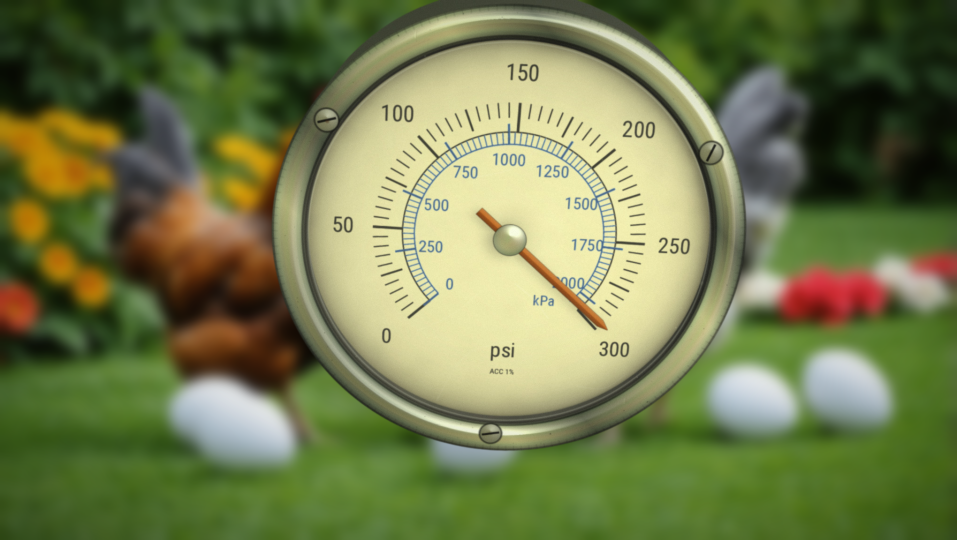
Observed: 295 psi
